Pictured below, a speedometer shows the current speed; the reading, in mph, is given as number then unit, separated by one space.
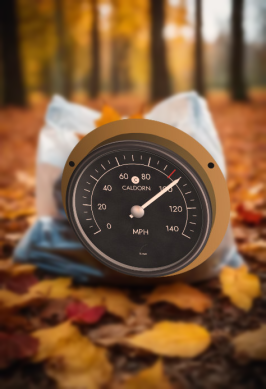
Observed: 100 mph
